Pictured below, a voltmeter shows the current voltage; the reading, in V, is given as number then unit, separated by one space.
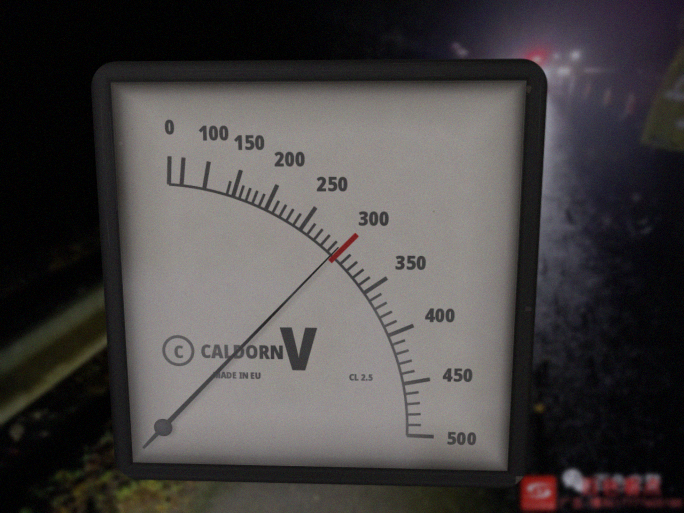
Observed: 295 V
